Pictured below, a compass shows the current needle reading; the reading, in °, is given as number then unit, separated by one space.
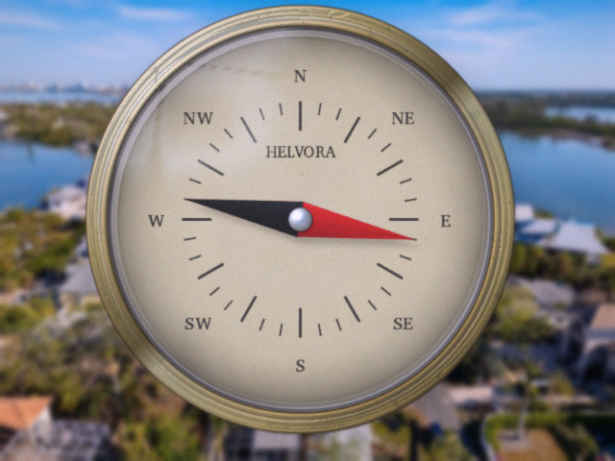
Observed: 100 °
